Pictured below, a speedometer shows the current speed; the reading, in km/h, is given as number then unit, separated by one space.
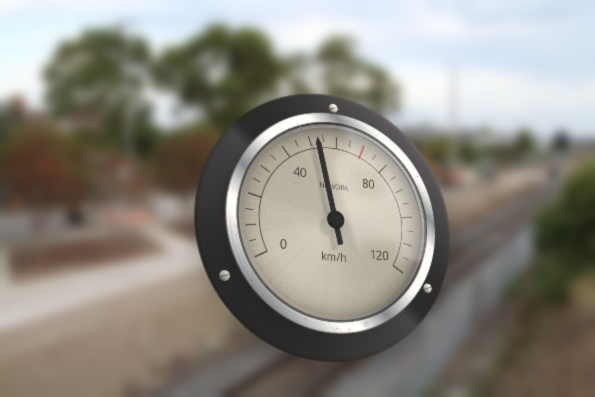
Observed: 52.5 km/h
